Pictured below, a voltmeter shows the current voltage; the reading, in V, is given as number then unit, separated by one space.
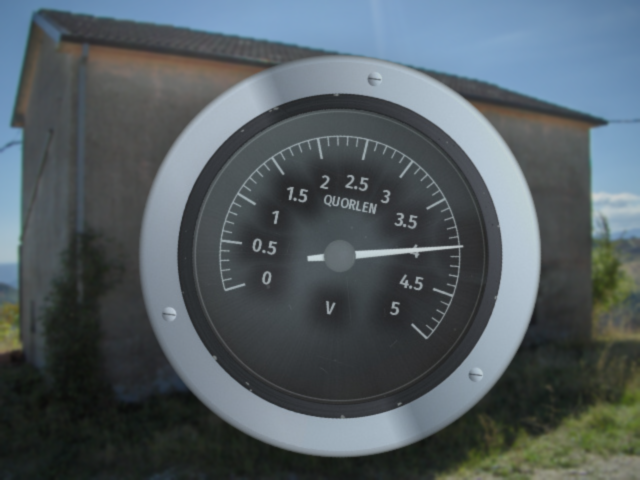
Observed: 4 V
